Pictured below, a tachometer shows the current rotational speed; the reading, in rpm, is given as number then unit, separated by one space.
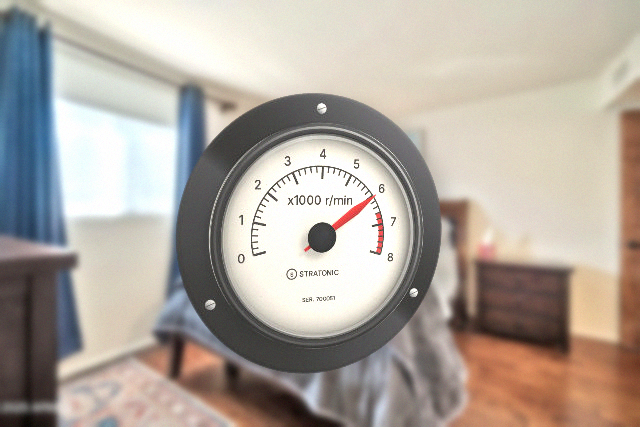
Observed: 6000 rpm
